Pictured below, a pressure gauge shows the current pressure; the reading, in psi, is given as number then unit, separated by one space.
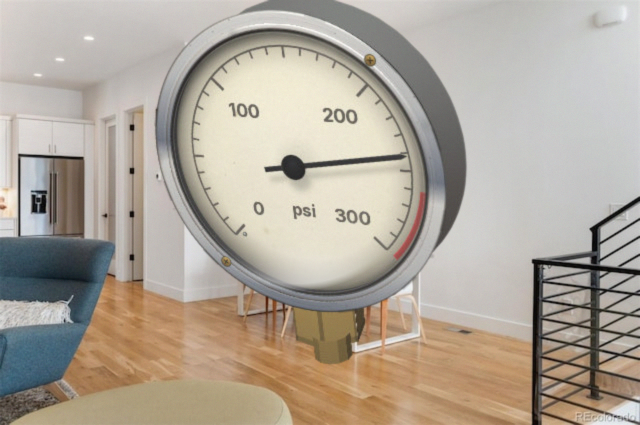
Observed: 240 psi
